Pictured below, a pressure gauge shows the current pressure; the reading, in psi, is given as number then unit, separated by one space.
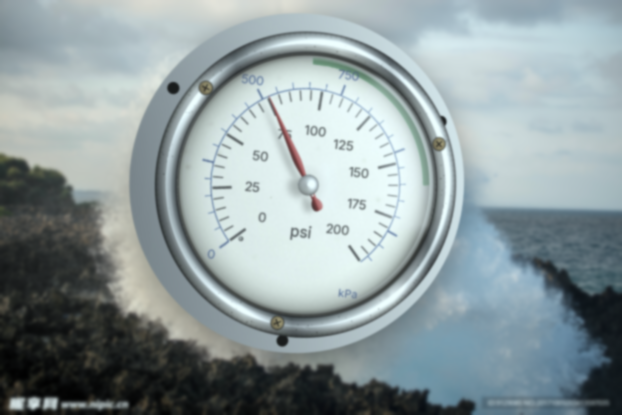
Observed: 75 psi
